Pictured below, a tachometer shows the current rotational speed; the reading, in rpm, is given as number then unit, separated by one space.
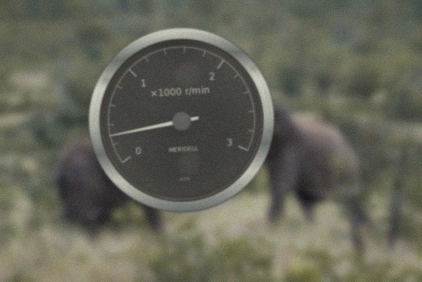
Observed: 300 rpm
